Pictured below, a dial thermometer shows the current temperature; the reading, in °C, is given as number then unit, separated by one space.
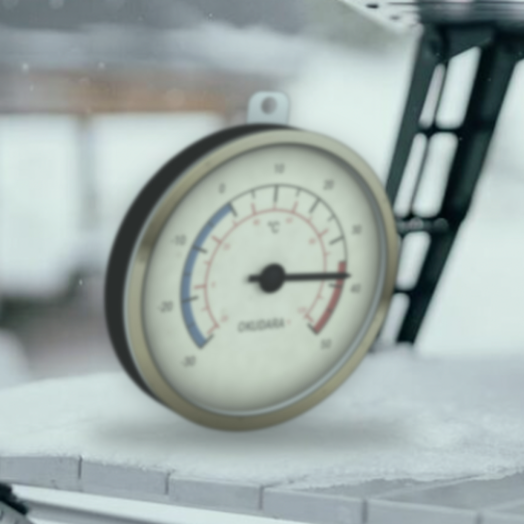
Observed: 37.5 °C
